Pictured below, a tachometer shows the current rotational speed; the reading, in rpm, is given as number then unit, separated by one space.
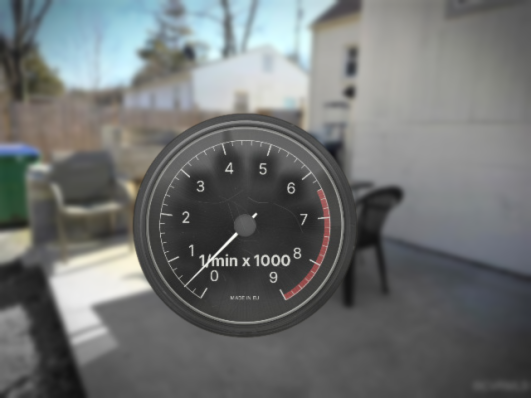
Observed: 400 rpm
